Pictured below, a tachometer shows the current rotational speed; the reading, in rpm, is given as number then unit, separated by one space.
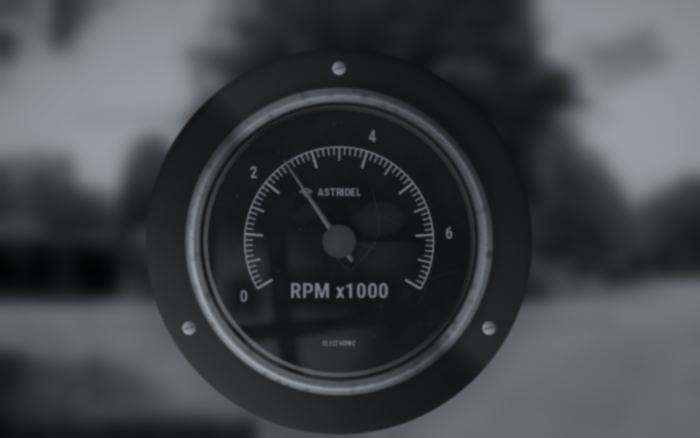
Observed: 2500 rpm
